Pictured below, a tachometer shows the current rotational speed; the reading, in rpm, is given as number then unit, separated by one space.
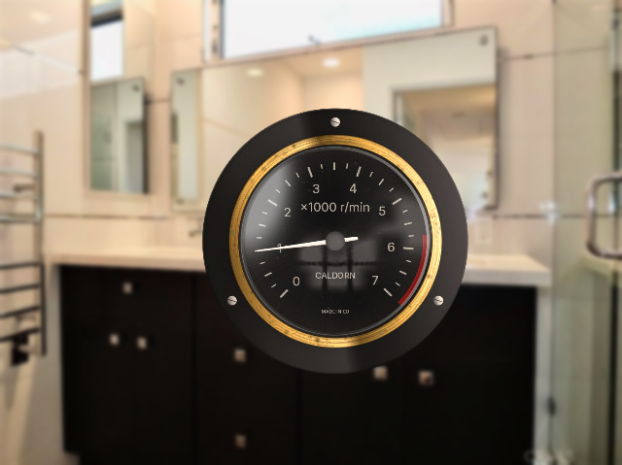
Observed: 1000 rpm
